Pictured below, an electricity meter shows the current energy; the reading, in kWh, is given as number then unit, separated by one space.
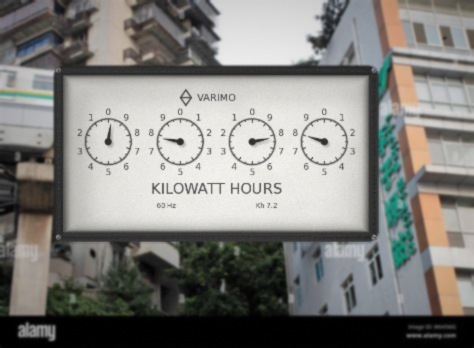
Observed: 9778 kWh
